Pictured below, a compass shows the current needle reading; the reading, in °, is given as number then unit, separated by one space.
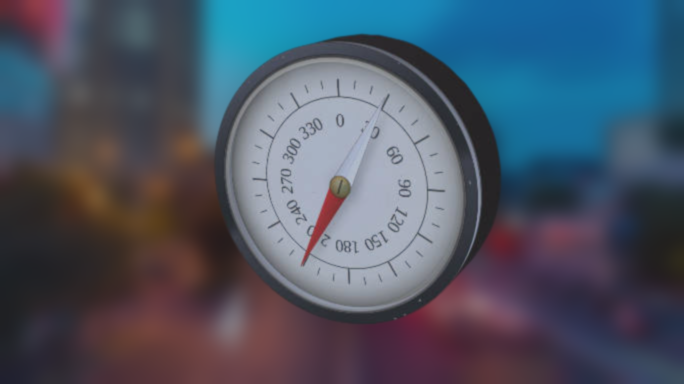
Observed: 210 °
